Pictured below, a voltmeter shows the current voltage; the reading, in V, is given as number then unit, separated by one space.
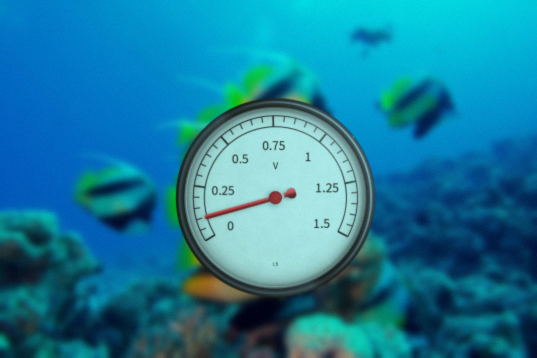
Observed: 0.1 V
